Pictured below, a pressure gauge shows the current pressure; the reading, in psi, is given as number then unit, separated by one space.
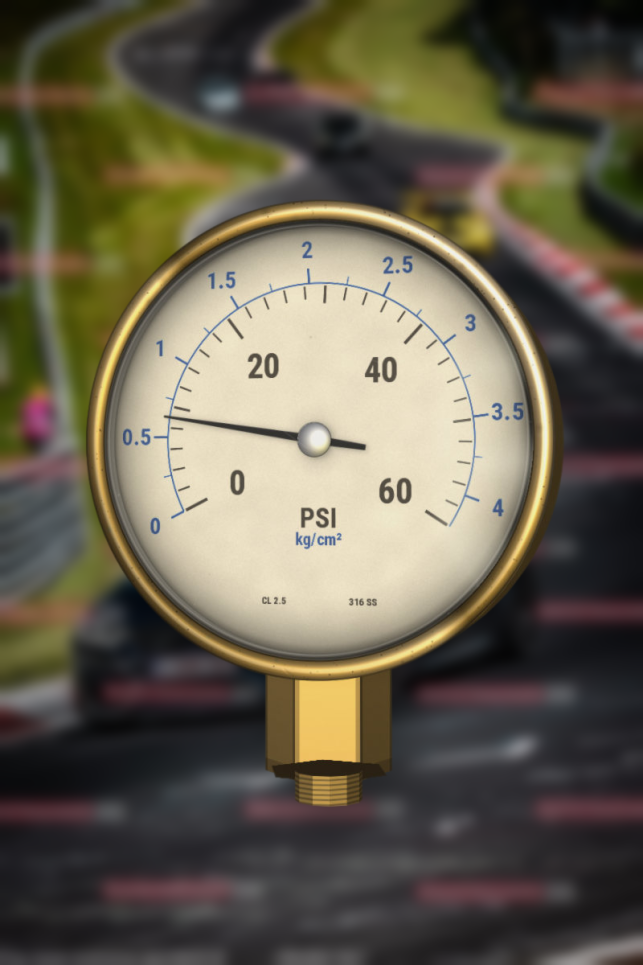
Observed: 9 psi
